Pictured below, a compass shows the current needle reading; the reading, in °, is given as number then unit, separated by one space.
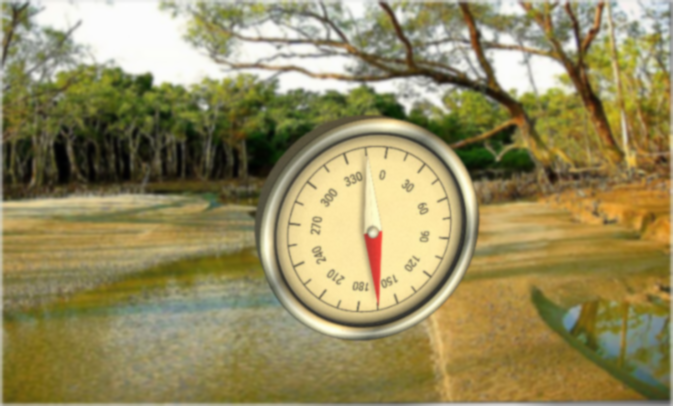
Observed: 165 °
